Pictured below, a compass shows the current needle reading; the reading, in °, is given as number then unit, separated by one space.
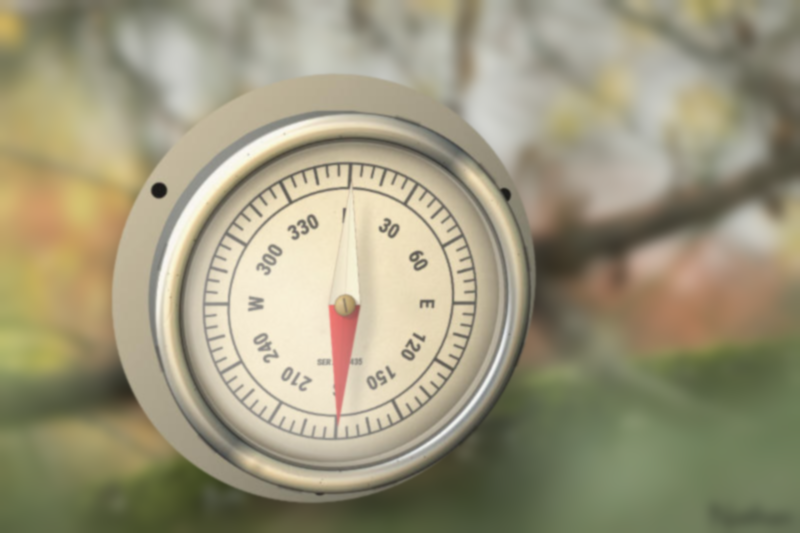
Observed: 180 °
